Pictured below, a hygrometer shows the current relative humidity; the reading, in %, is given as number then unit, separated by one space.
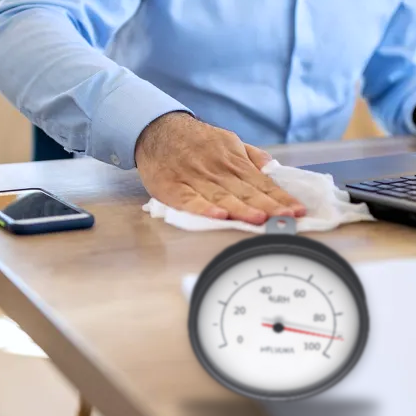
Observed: 90 %
